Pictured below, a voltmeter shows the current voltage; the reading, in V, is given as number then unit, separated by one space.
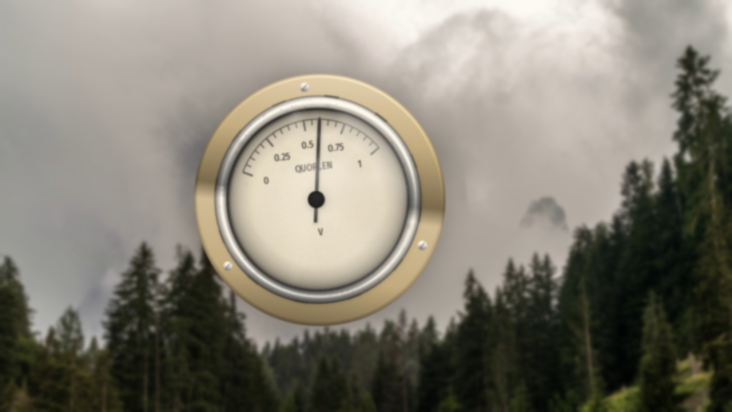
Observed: 0.6 V
